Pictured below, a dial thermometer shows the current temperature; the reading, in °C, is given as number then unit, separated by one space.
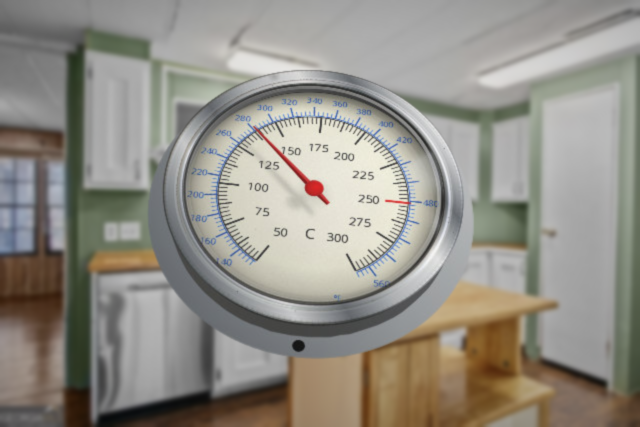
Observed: 137.5 °C
